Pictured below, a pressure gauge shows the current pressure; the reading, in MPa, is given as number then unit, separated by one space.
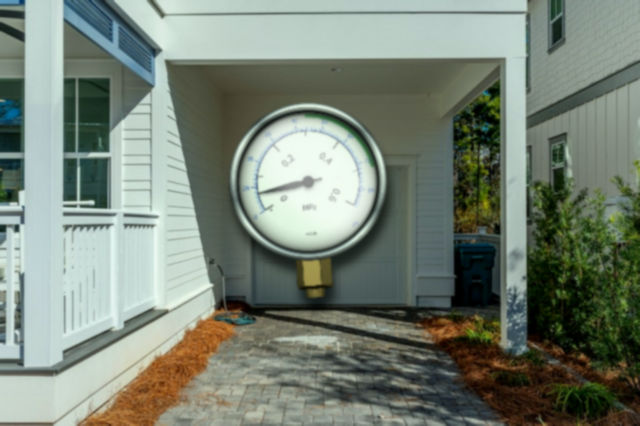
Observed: 0.05 MPa
